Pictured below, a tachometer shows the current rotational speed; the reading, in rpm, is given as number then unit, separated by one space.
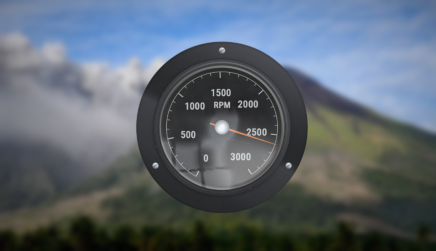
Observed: 2600 rpm
